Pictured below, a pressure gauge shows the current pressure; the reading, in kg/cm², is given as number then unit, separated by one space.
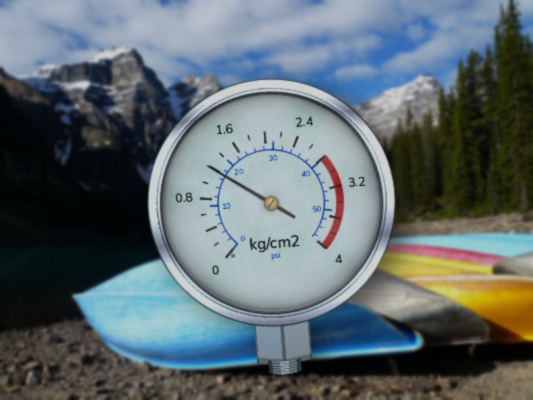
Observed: 1.2 kg/cm²
